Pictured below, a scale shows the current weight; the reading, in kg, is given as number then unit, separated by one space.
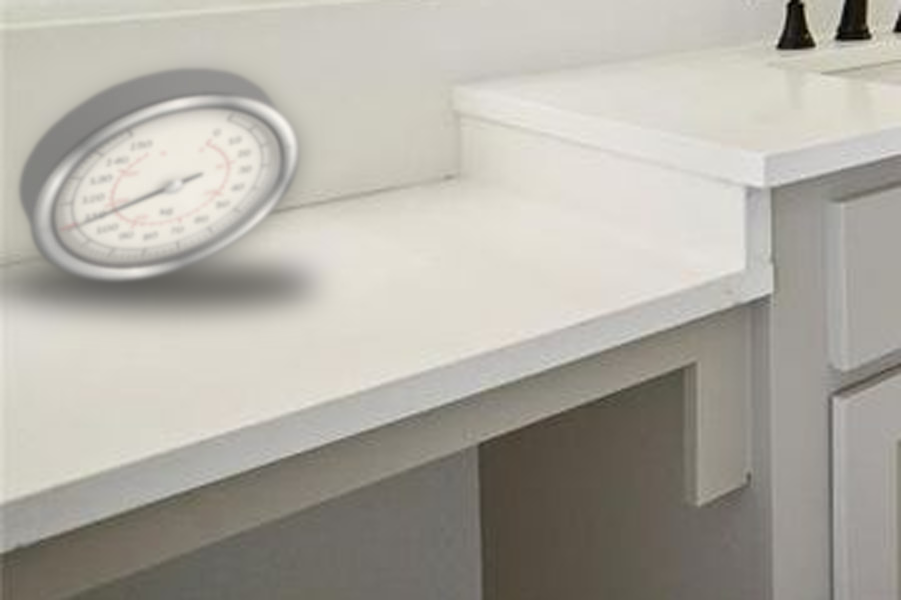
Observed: 110 kg
